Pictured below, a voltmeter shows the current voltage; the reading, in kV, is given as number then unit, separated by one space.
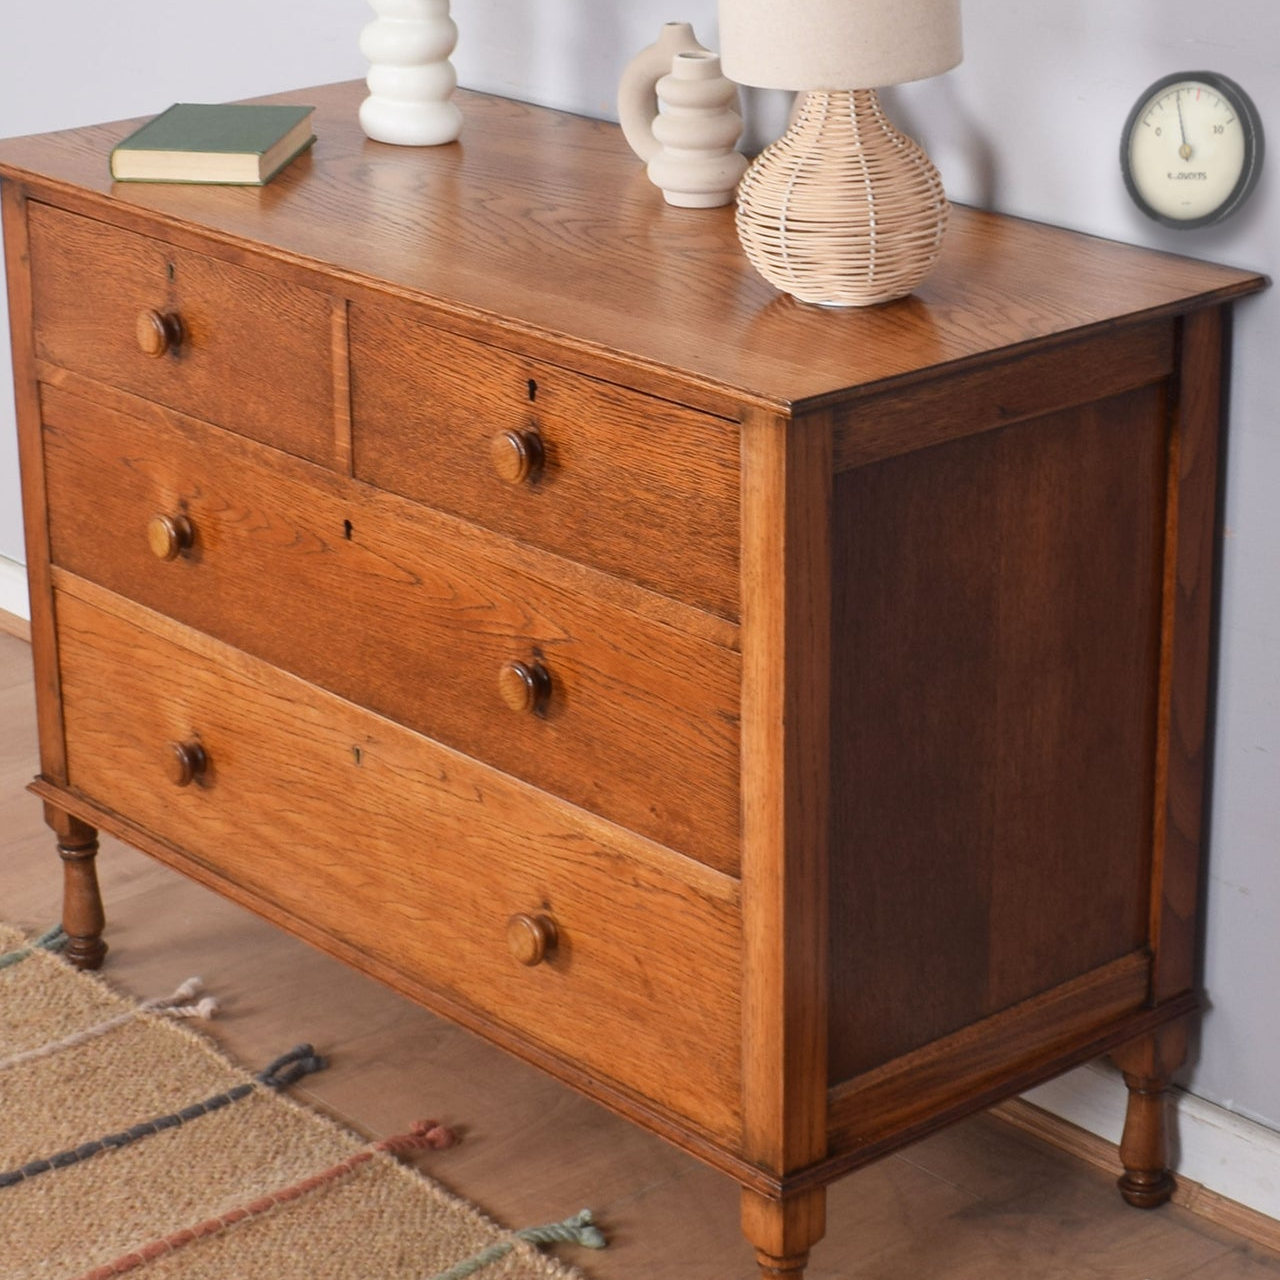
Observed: 4 kV
